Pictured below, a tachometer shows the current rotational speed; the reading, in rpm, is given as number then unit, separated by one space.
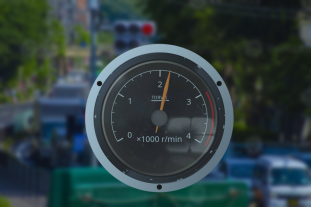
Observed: 2200 rpm
